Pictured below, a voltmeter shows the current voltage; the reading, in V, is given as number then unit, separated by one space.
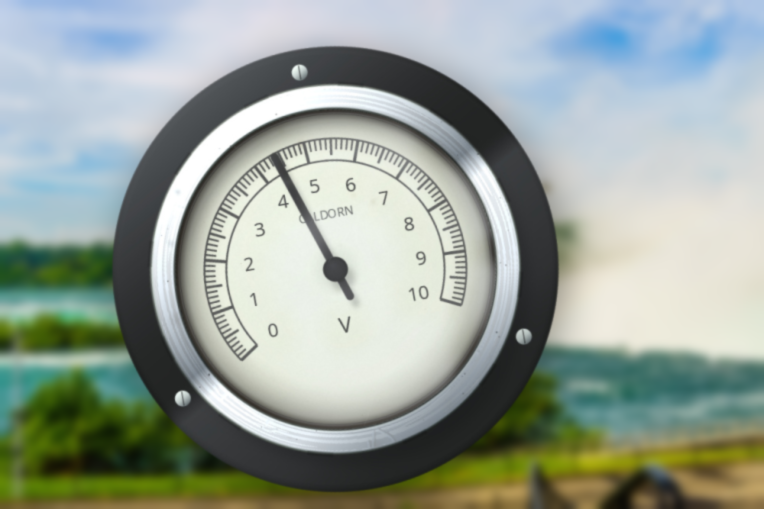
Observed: 4.4 V
